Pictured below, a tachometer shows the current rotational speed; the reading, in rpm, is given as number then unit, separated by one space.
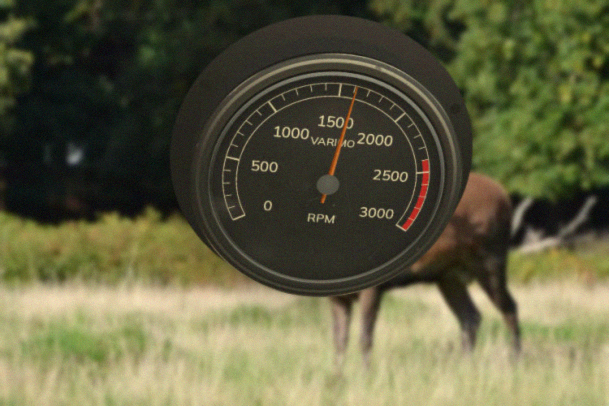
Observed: 1600 rpm
